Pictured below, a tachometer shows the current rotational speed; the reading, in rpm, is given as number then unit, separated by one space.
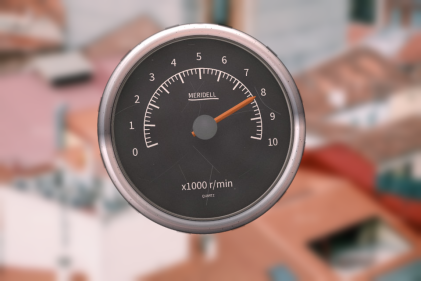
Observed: 8000 rpm
